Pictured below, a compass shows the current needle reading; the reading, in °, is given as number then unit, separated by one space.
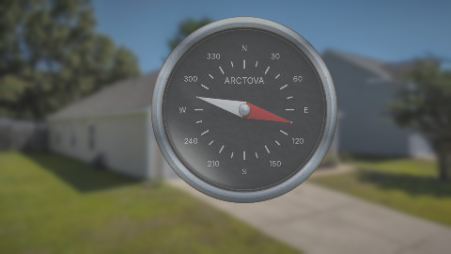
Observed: 105 °
